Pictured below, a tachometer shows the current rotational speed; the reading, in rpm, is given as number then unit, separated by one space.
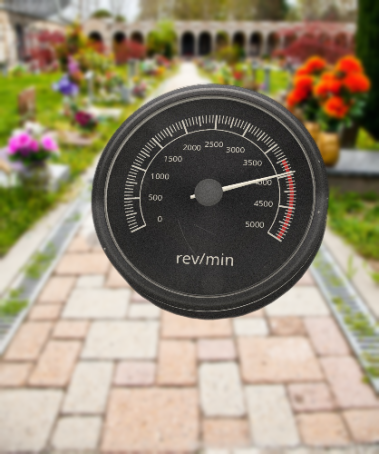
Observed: 4000 rpm
